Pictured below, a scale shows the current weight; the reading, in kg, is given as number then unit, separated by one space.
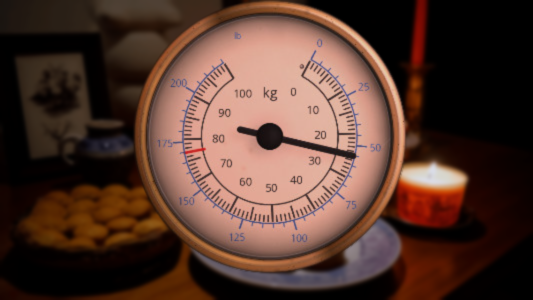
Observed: 25 kg
